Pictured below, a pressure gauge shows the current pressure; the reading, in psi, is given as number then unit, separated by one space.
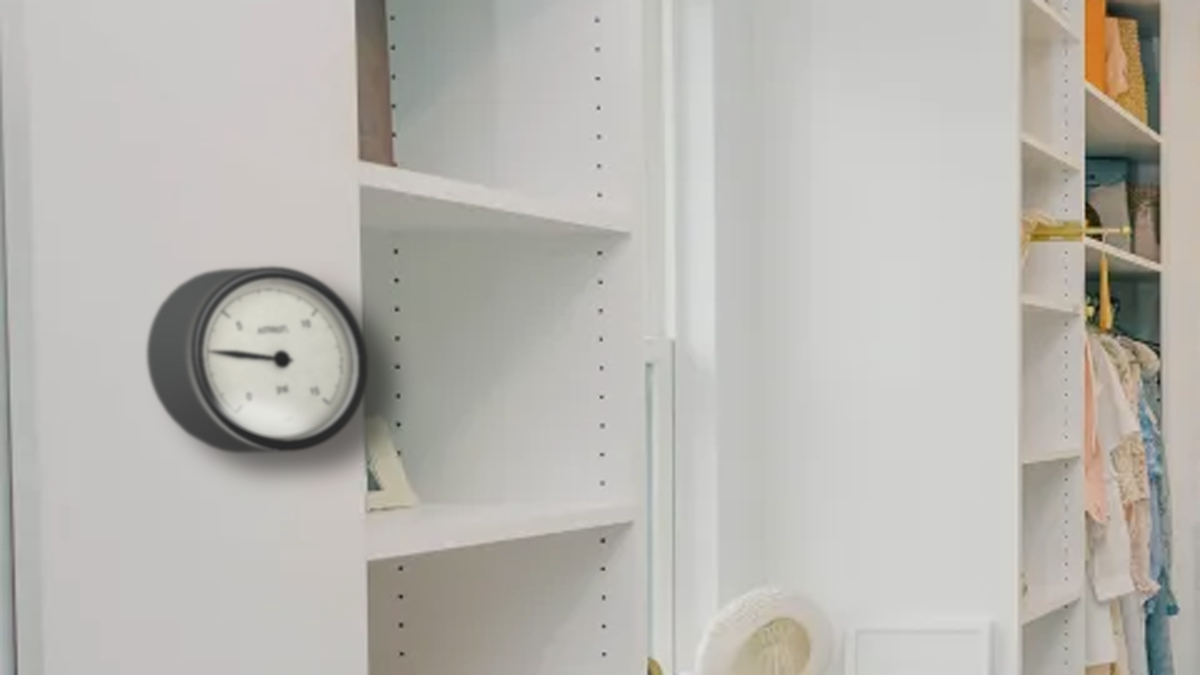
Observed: 3 psi
